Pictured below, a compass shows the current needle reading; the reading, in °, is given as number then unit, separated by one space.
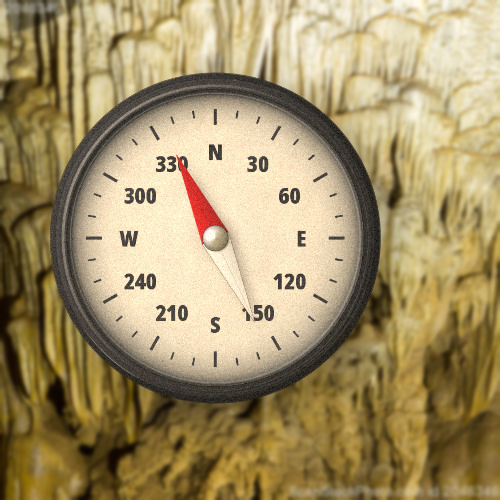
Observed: 335 °
